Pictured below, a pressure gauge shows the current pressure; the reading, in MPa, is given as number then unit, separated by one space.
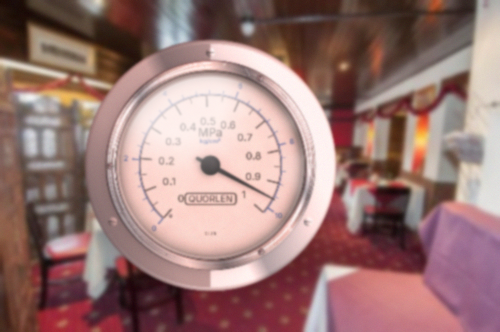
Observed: 0.95 MPa
